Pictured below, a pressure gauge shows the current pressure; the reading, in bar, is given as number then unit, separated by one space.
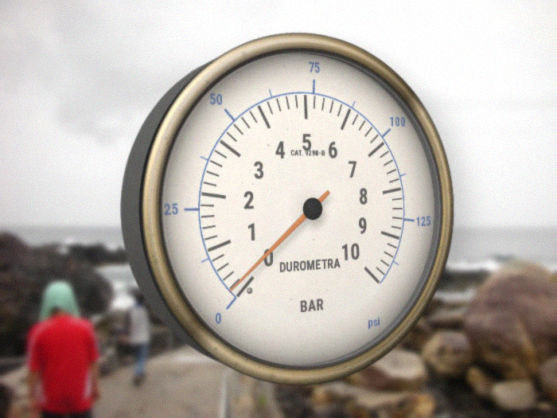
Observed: 0.2 bar
